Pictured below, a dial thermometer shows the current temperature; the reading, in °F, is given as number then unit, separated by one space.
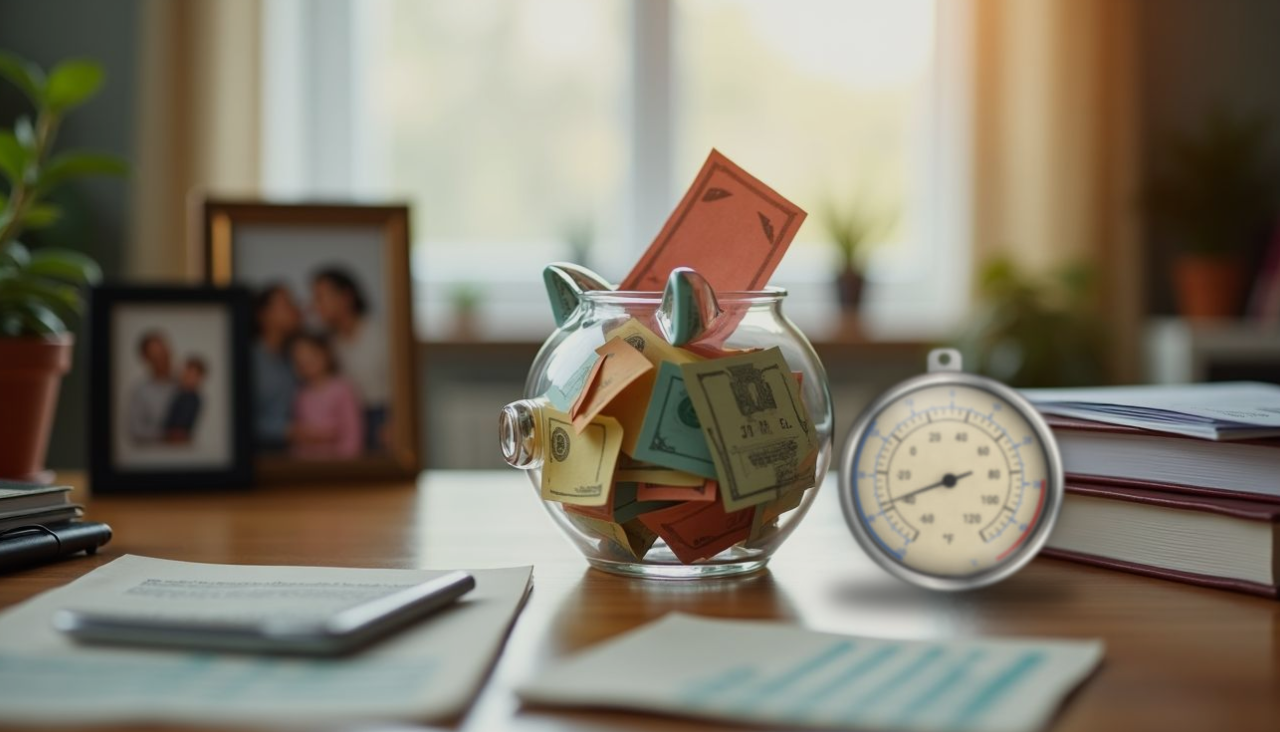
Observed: -36 °F
